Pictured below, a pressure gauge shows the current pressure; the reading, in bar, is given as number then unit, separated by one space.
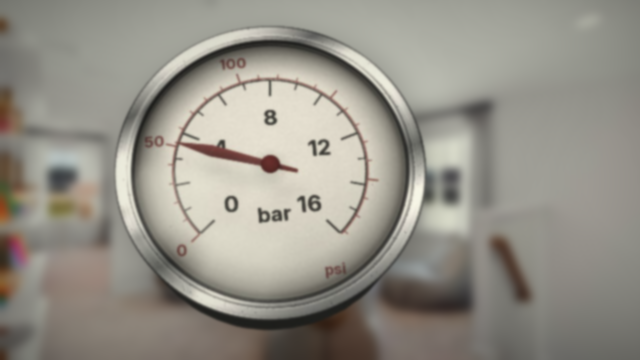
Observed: 3.5 bar
